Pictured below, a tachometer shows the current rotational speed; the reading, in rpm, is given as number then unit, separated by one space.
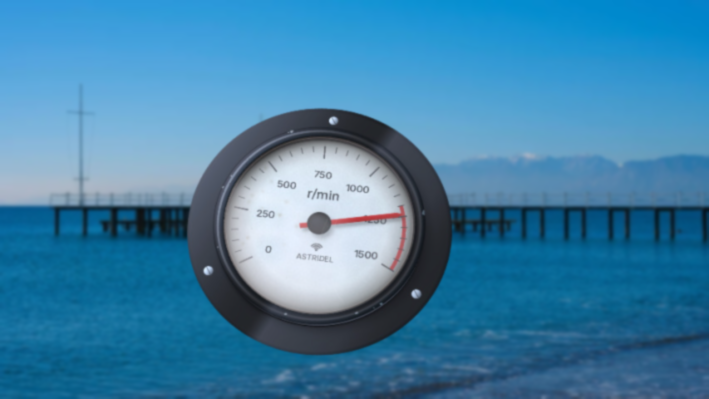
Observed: 1250 rpm
